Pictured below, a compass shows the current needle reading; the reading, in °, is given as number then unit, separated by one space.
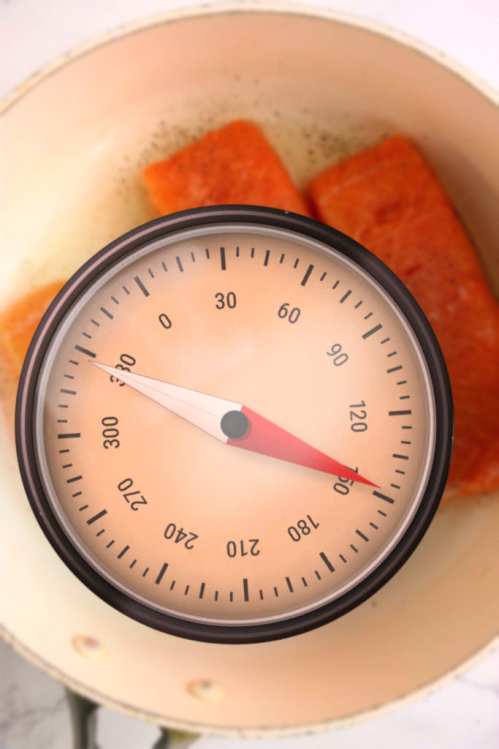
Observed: 147.5 °
